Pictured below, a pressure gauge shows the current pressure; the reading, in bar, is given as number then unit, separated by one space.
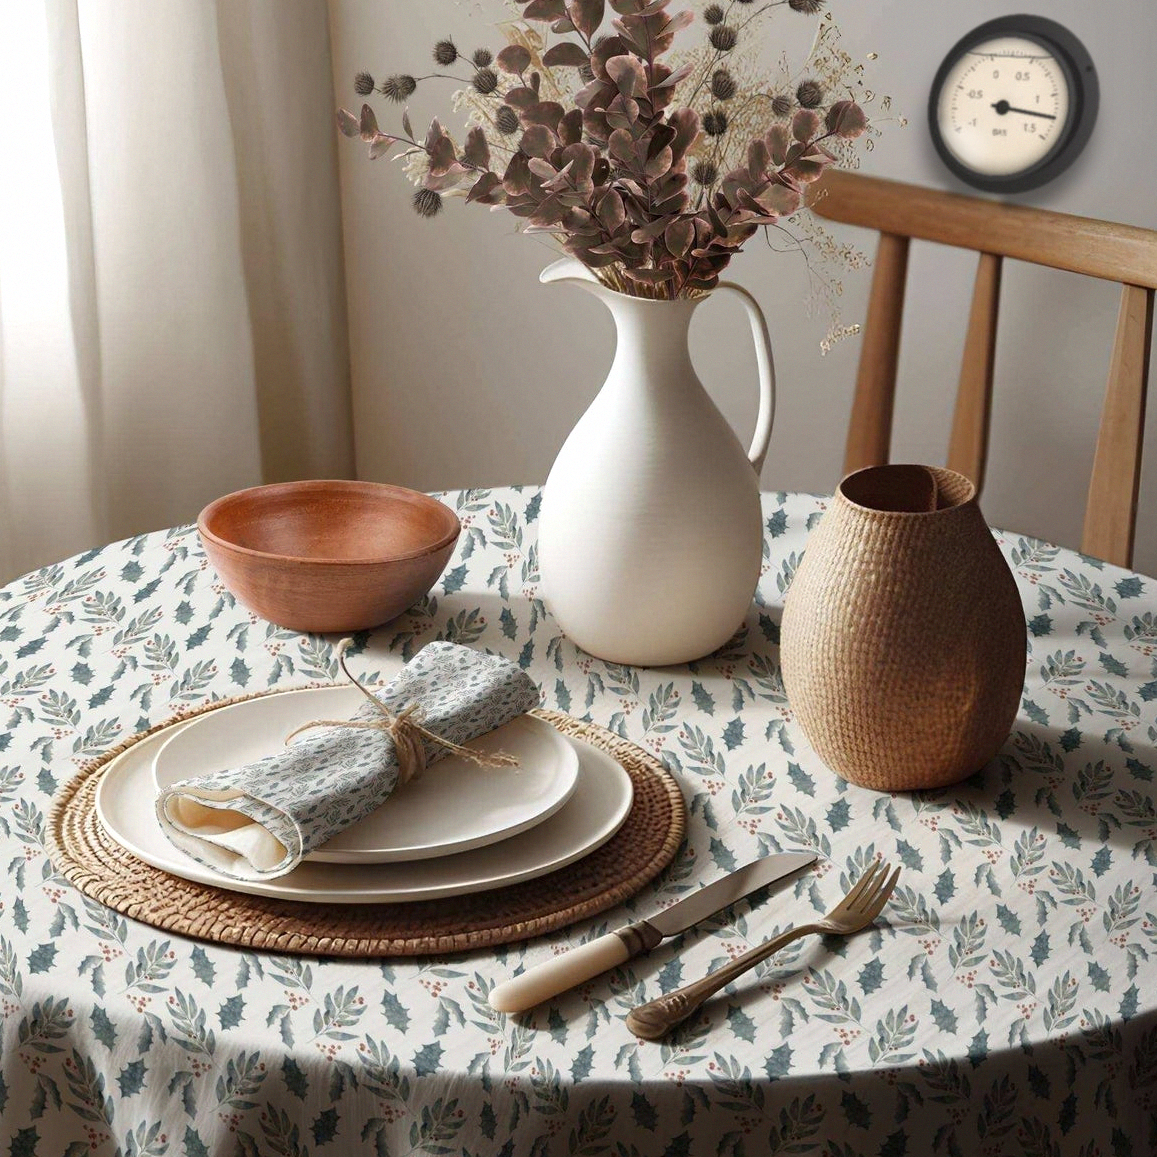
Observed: 1.25 bar
